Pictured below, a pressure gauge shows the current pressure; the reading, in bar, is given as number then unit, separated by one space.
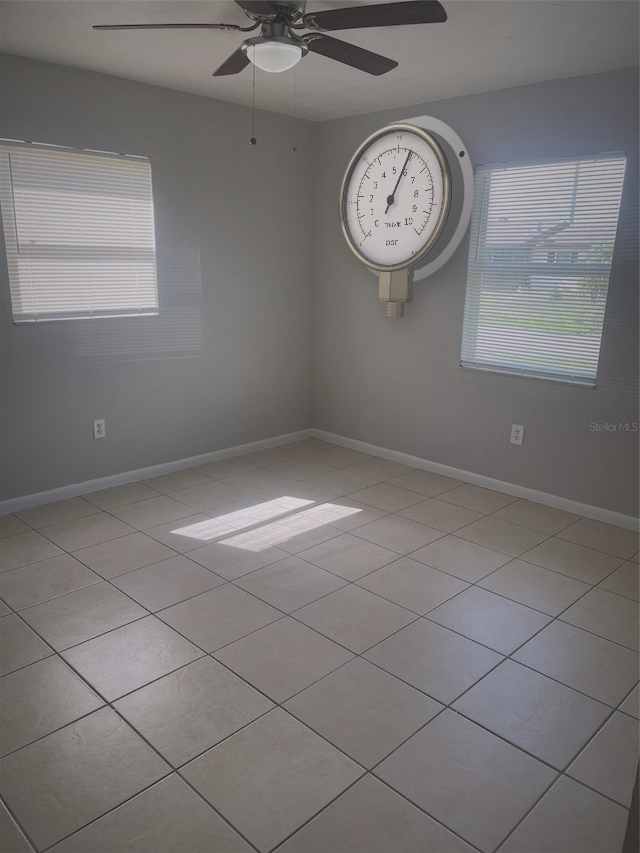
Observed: 6 bar
